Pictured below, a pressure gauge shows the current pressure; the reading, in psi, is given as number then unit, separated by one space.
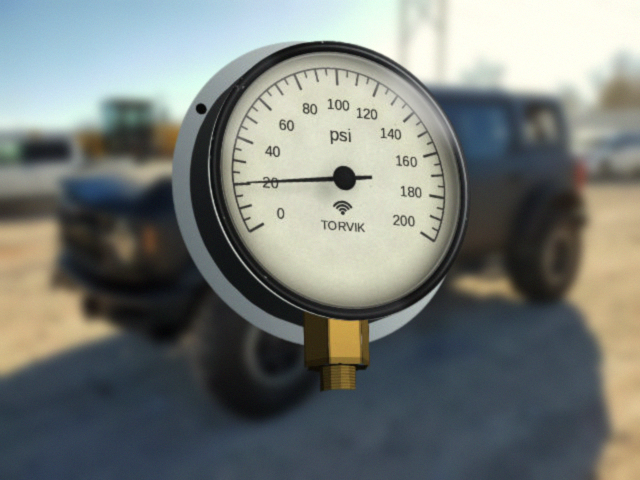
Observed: 20 psi
